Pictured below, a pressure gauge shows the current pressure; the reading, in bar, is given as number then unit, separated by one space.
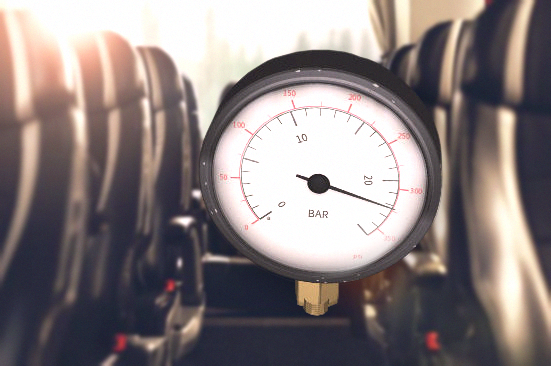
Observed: 22 bar
